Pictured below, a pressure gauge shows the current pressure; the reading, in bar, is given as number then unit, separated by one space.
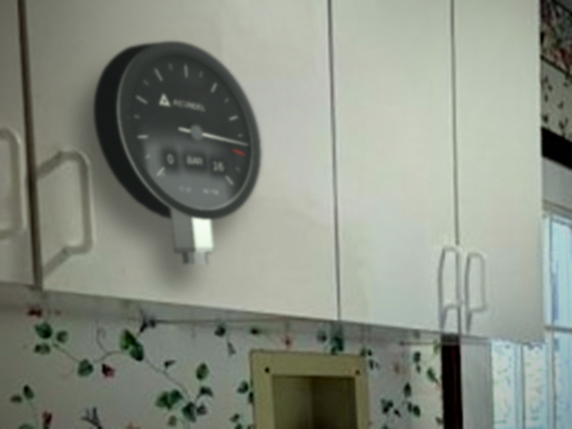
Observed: 13.5 bar
